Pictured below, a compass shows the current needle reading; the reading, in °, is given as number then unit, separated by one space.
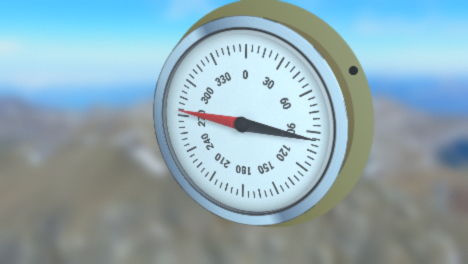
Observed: 275 °
